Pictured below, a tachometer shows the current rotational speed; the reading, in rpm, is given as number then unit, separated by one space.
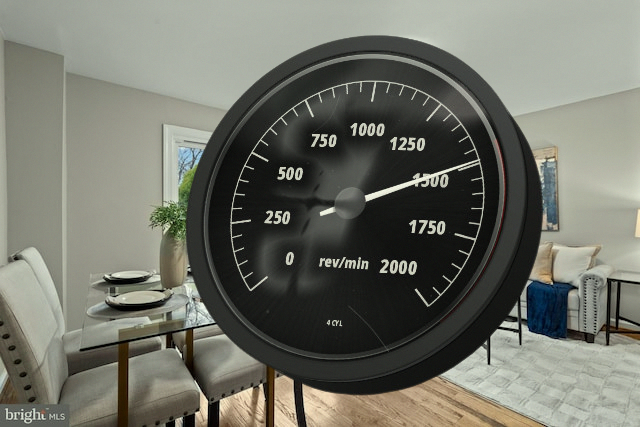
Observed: 1500 rpm
